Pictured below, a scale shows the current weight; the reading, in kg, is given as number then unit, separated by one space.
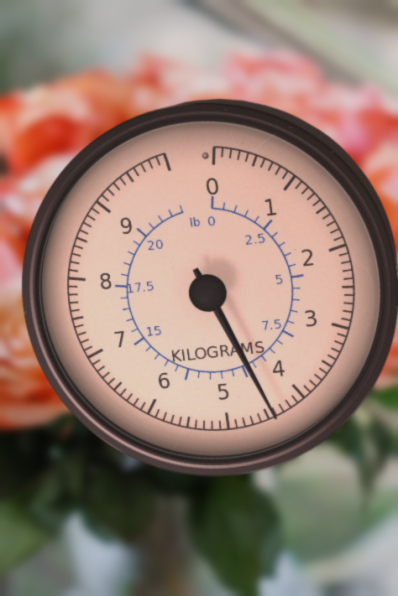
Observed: 4.4 kg
